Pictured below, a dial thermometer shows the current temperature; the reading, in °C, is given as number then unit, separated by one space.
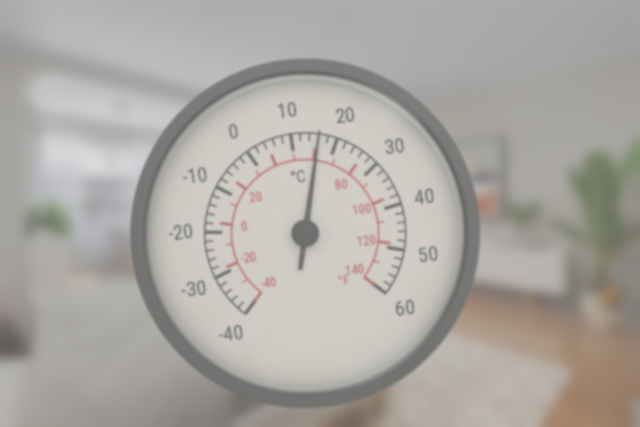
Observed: 16 °C
